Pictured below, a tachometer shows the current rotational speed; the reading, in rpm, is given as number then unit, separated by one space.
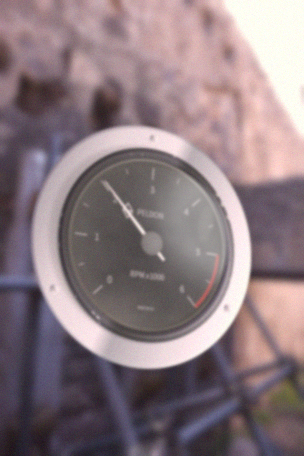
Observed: 2000 rpm
